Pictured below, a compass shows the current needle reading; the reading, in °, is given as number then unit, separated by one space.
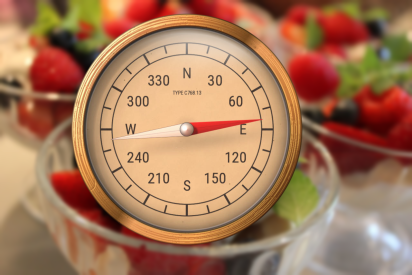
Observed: 82.5 °
